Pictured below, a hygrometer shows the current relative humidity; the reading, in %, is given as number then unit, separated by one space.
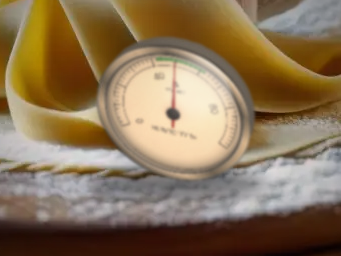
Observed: 50 %
